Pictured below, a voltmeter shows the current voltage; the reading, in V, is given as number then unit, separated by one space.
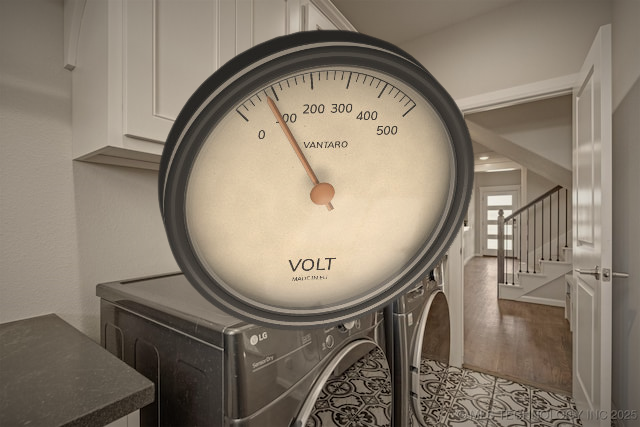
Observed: 80 V
